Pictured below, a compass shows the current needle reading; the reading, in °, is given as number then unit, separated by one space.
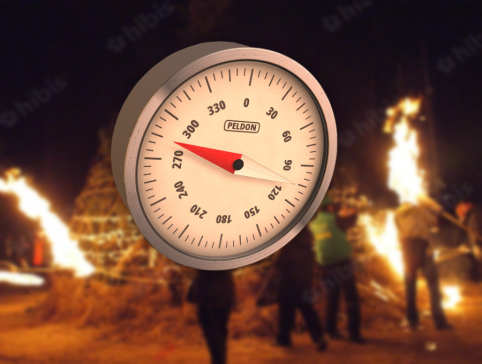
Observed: 285 °
